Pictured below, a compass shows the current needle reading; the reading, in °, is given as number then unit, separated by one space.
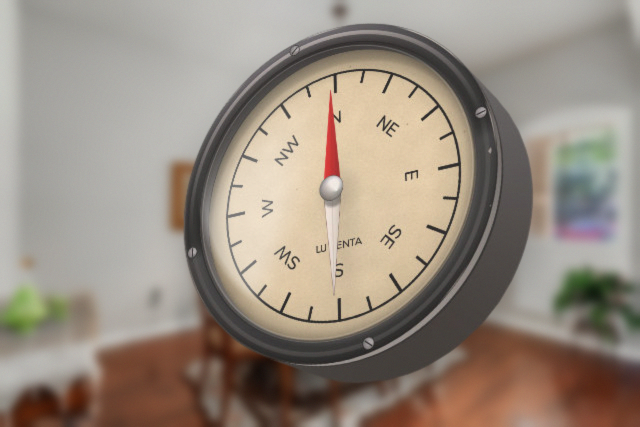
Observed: 0 °
